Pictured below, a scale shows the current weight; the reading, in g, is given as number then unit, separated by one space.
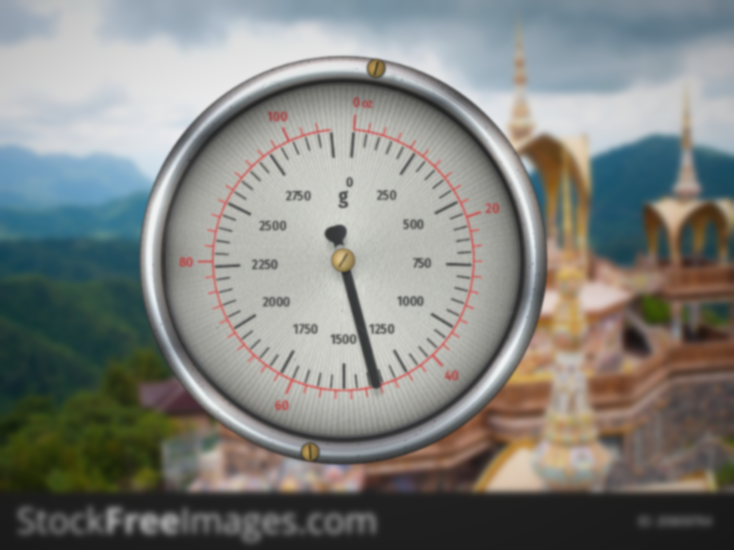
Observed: 1375 g
